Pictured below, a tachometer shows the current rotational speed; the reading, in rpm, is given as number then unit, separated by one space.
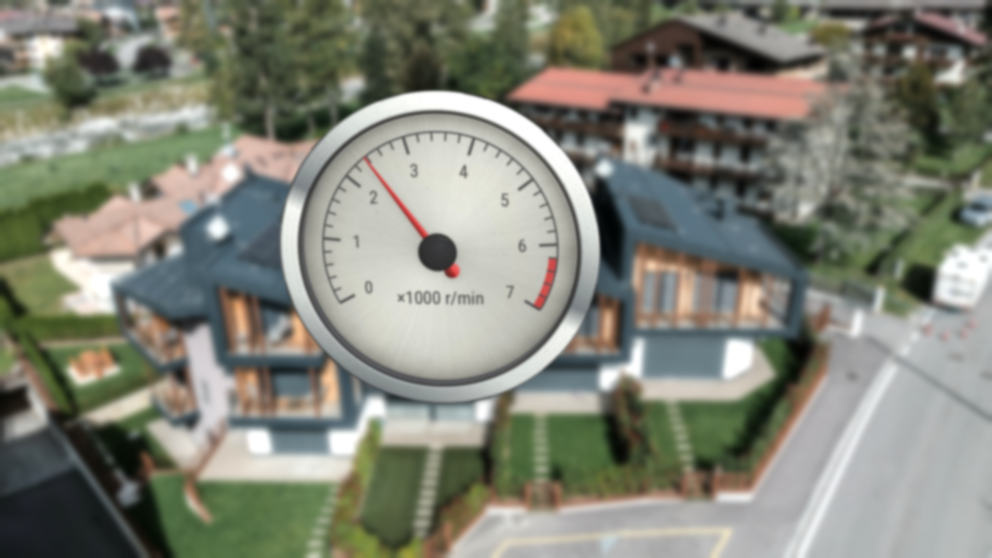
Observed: 2400 rpm
